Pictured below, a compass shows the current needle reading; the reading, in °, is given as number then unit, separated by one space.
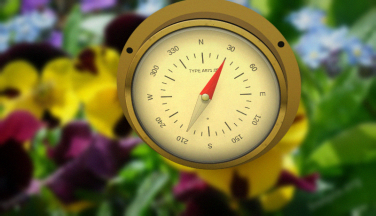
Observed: 30 °
